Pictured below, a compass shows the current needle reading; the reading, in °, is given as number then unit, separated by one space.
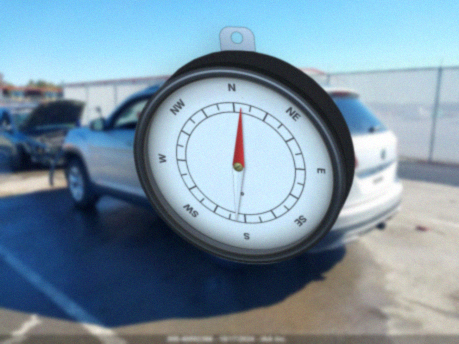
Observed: 7.5 °
